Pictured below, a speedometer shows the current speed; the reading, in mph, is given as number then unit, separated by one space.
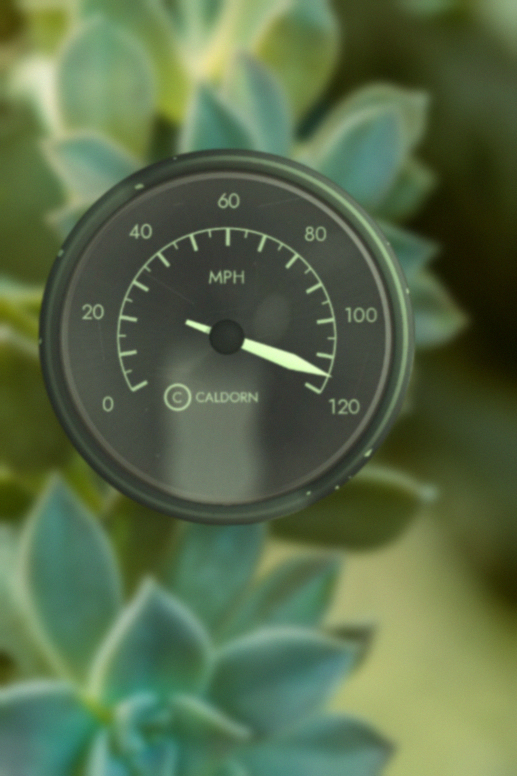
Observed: 115 mph
